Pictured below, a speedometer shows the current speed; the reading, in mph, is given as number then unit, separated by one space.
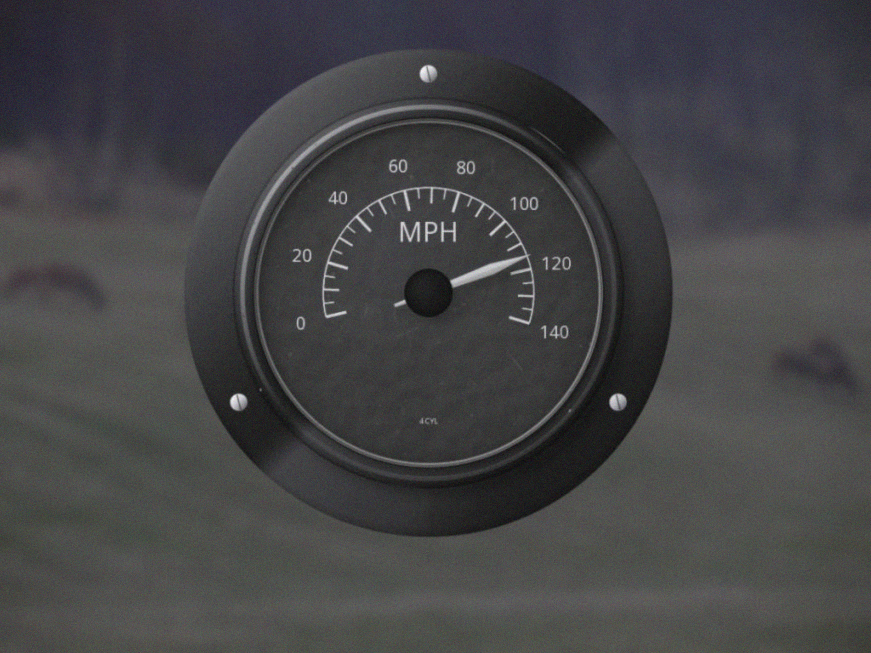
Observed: 115 mph
